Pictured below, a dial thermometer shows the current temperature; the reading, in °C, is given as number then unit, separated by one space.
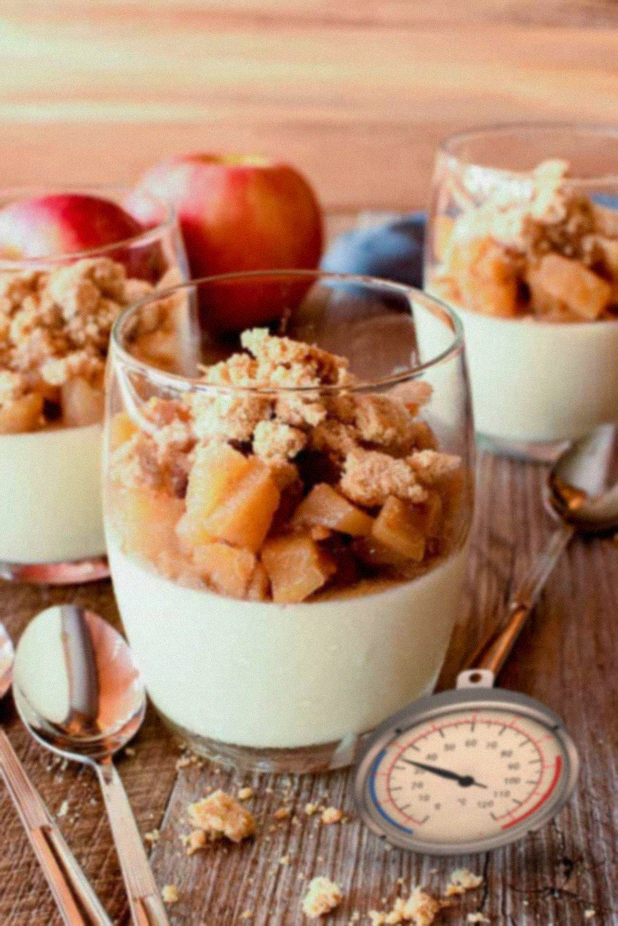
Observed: 35 °C
